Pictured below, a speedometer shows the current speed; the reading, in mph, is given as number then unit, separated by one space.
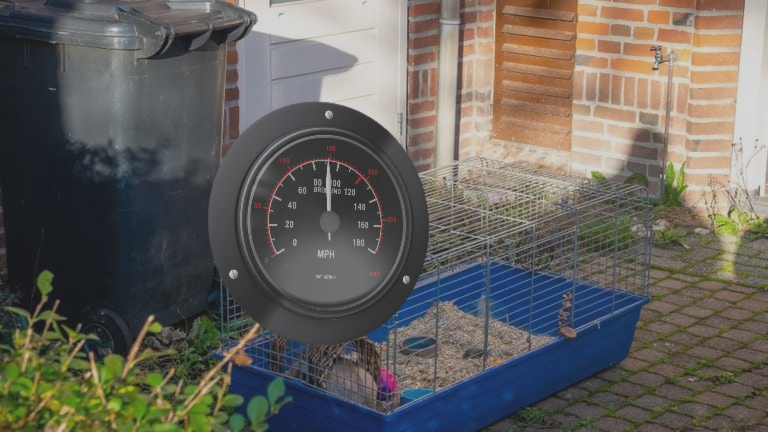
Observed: 90 mph
